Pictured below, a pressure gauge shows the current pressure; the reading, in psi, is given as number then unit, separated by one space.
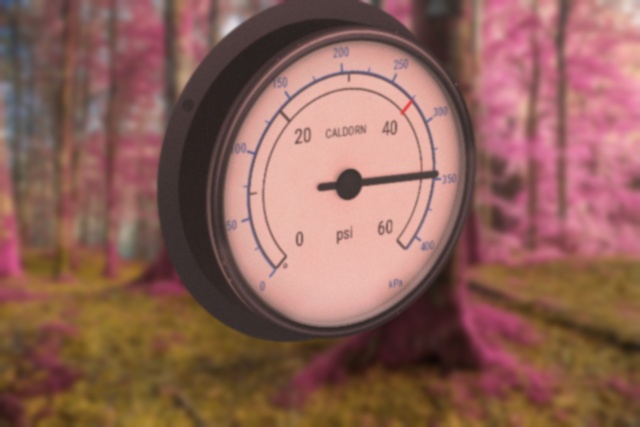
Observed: 50 psi
